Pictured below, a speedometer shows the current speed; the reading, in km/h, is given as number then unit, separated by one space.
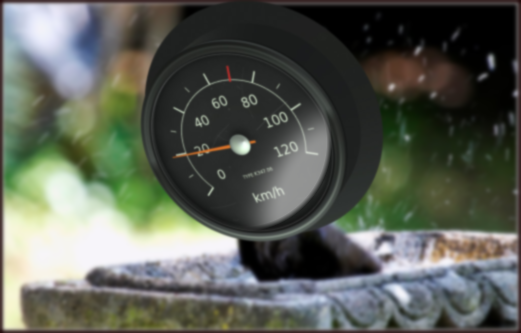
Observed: 20 km/h
